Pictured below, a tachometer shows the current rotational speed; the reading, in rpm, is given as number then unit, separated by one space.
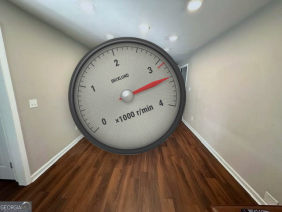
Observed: 3400 rpm
